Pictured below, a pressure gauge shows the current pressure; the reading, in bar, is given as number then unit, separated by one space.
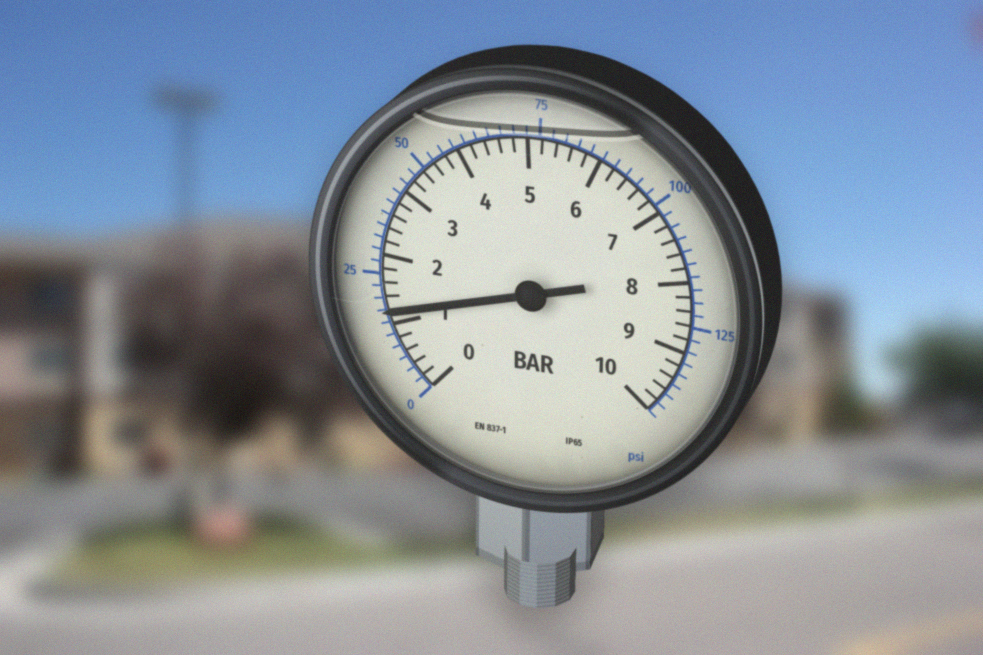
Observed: 1.2 bar
